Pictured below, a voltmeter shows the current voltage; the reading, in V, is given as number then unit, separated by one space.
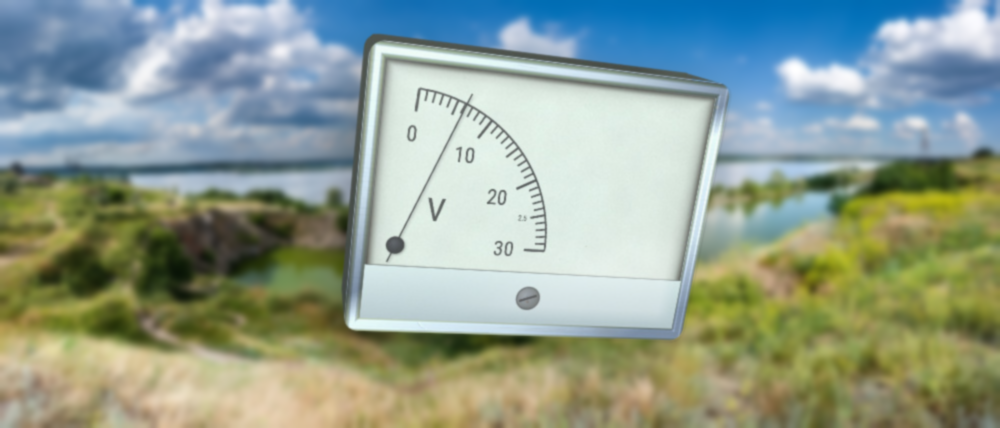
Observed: 6 V
